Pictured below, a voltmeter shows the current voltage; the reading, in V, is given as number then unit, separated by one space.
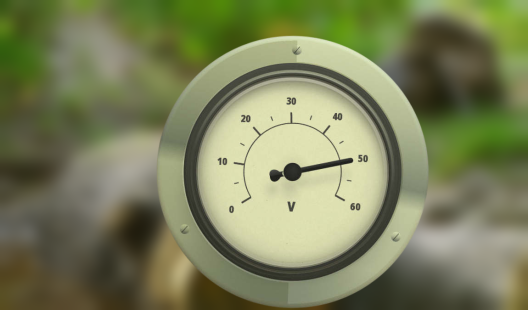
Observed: 50 V
